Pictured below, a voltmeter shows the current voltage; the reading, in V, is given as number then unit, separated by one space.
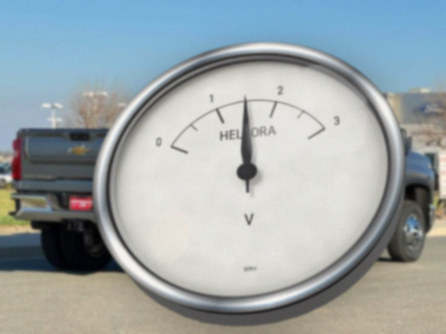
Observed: 1.5 V
